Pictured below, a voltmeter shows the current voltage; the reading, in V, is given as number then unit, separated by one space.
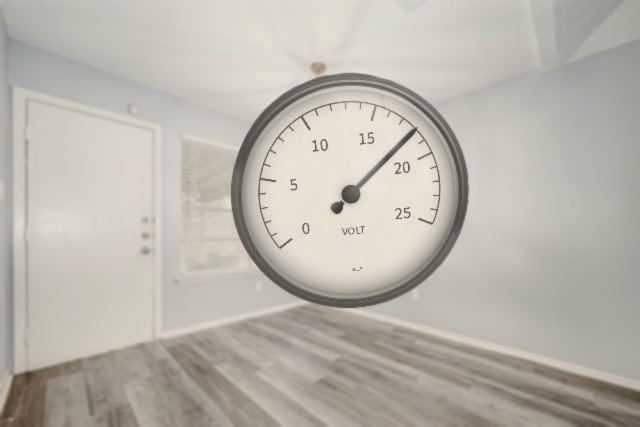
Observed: 18 V
